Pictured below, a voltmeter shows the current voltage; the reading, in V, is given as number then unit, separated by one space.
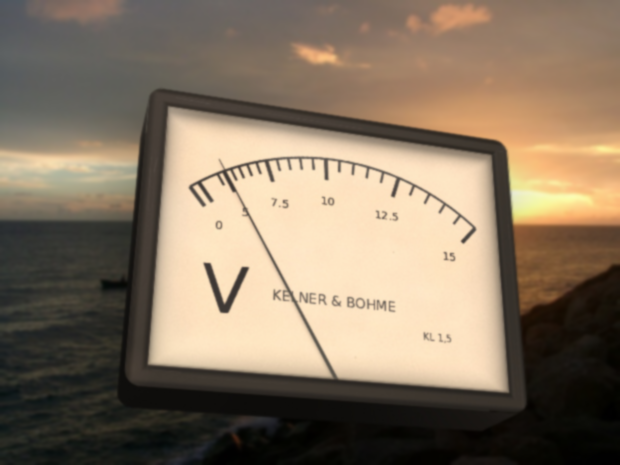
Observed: 5 V
